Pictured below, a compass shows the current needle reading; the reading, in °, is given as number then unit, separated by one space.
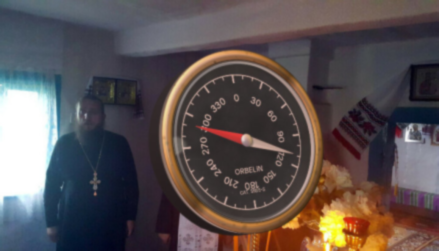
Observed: 290 °
